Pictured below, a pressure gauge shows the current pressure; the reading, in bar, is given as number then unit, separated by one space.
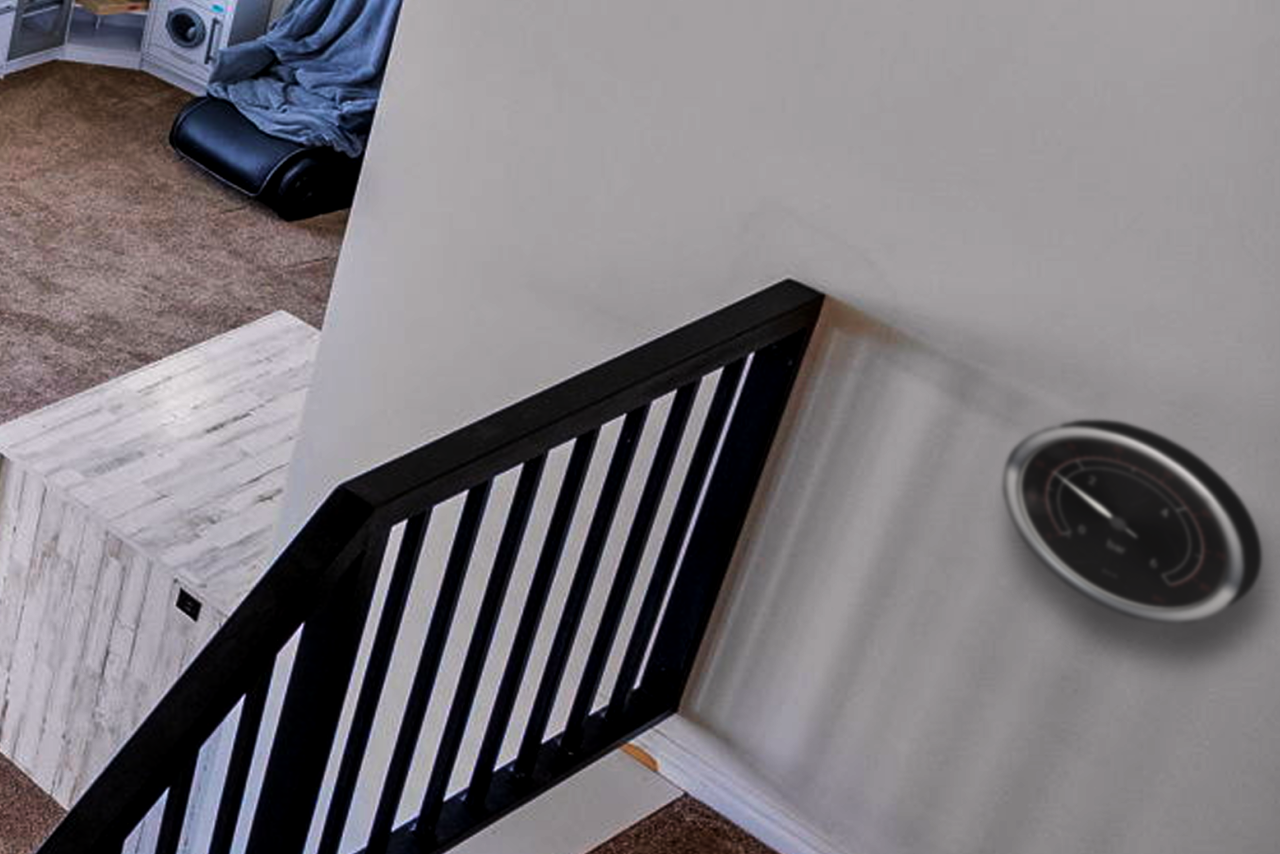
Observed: 1.5 bar
